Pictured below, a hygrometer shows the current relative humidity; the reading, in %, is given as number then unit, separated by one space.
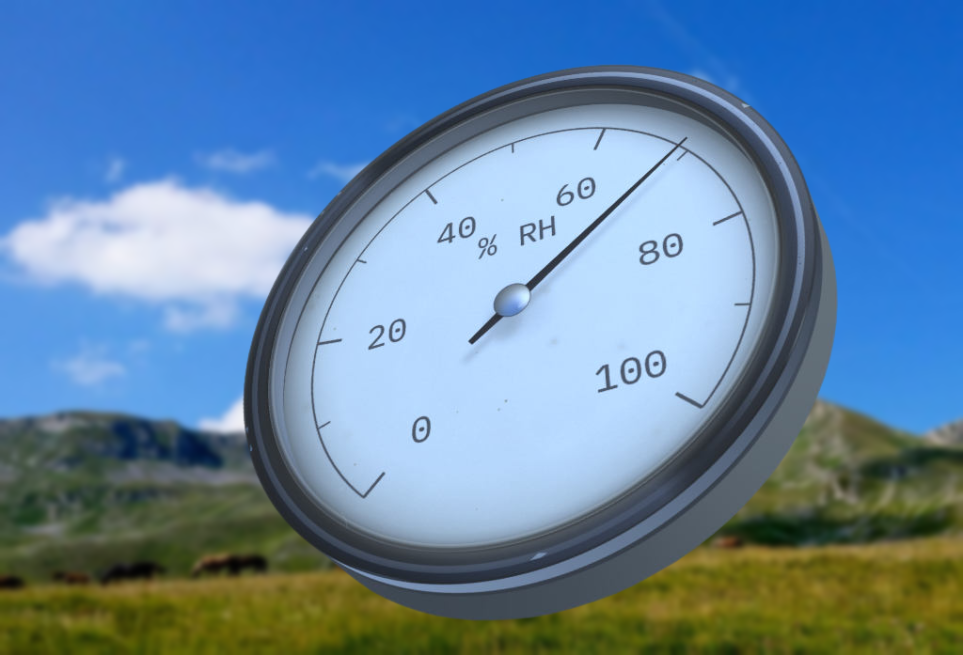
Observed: 70 %
